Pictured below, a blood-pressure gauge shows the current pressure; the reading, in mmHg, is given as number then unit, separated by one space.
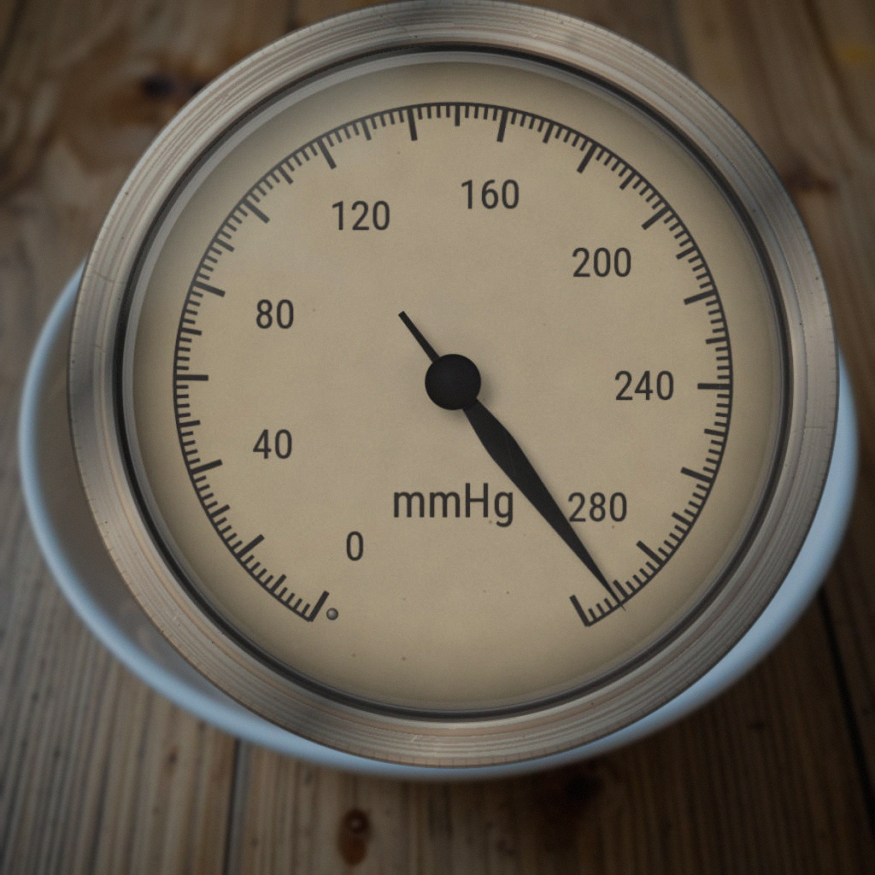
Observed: 292 mmHg
